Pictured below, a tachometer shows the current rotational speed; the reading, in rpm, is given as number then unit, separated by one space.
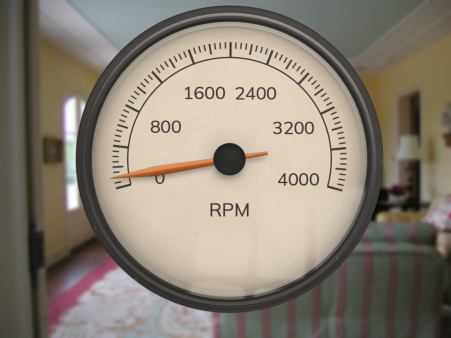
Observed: 100 rpm
